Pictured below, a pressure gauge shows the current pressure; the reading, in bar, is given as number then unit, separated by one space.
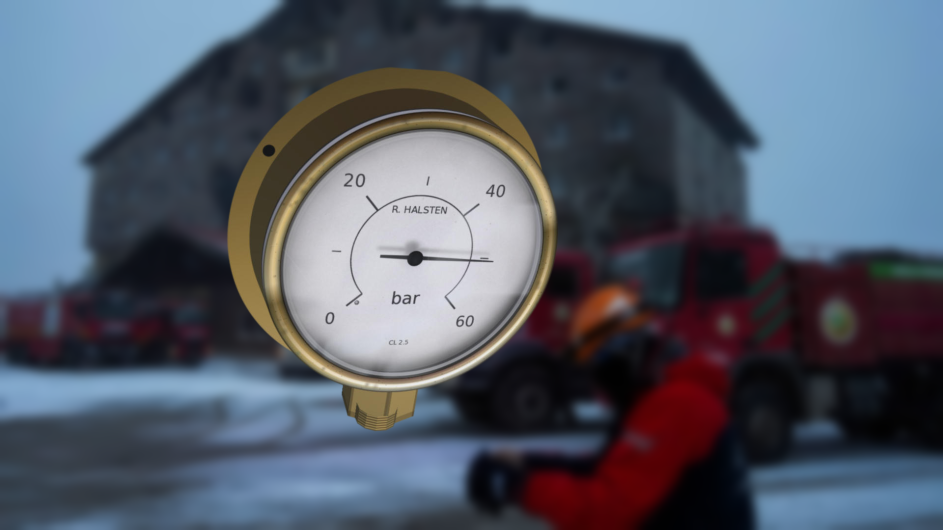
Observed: 50 bar
